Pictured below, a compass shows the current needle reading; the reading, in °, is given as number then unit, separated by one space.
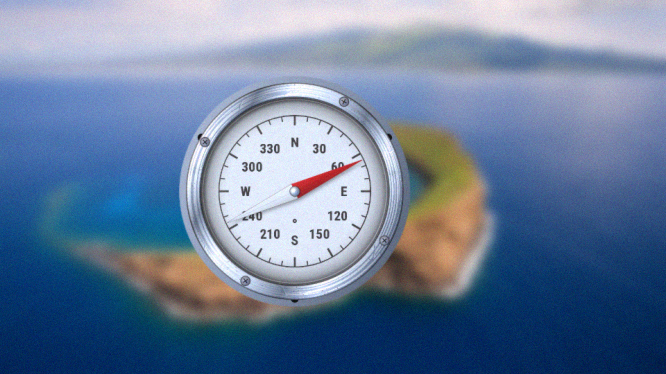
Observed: 65 °
